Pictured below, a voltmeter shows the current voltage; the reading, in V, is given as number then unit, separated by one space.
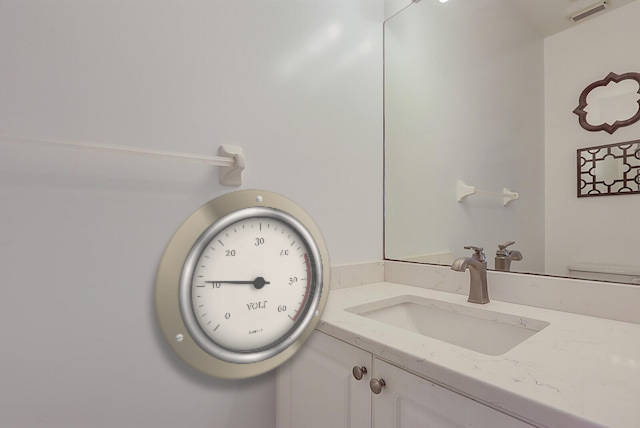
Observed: 11 V
